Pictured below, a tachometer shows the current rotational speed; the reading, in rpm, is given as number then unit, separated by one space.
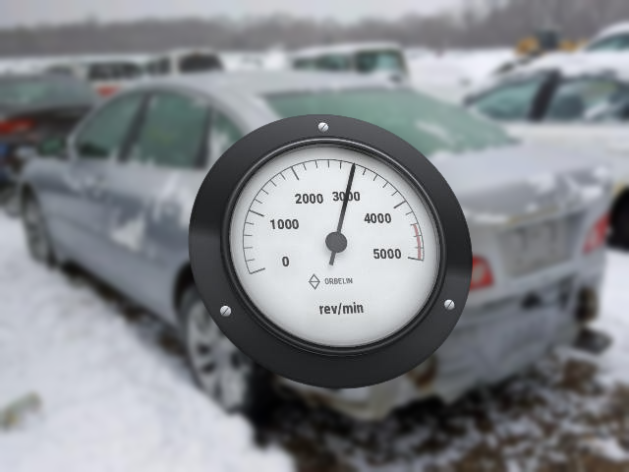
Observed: 3000 rpm
